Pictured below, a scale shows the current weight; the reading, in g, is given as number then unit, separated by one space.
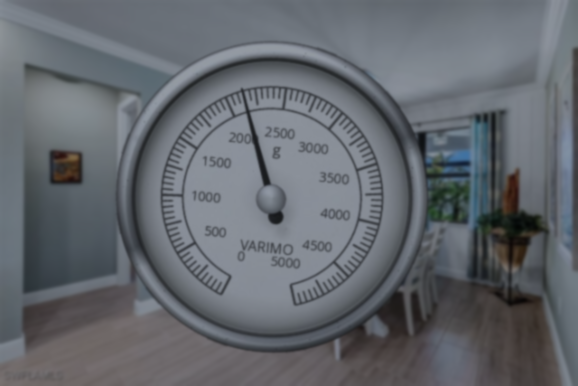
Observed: 2150 g
